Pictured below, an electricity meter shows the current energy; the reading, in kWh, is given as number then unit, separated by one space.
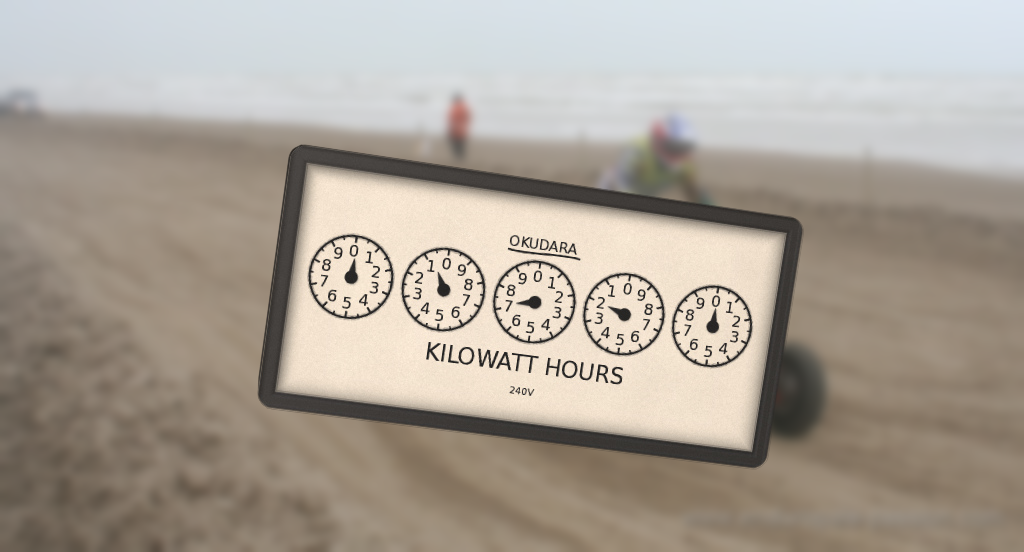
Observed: 720 kWh
